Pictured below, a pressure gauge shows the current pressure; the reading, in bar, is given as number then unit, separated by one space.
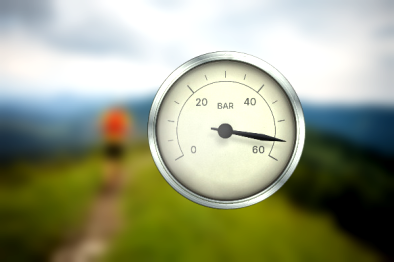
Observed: 55 bar
